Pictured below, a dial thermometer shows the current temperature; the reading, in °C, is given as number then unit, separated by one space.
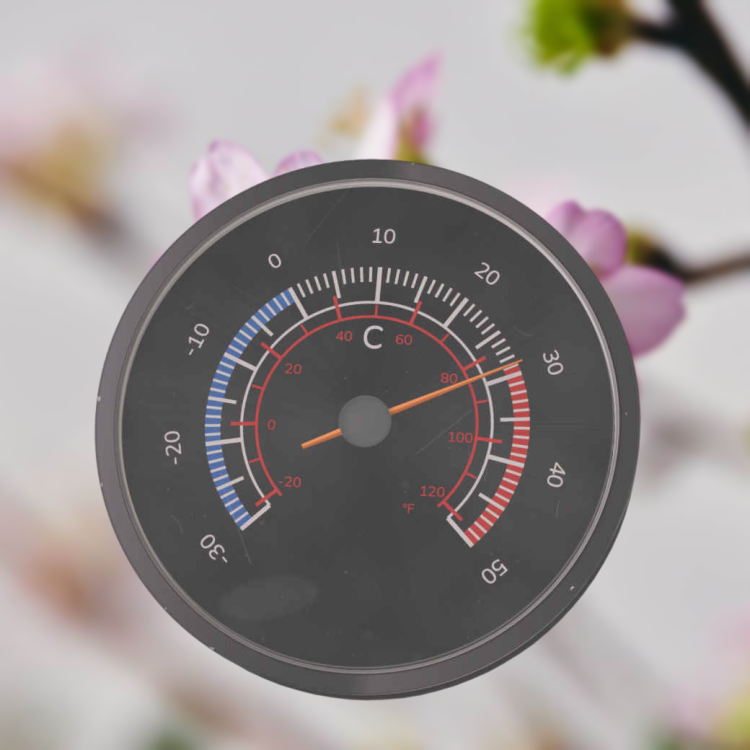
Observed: 29 °C
